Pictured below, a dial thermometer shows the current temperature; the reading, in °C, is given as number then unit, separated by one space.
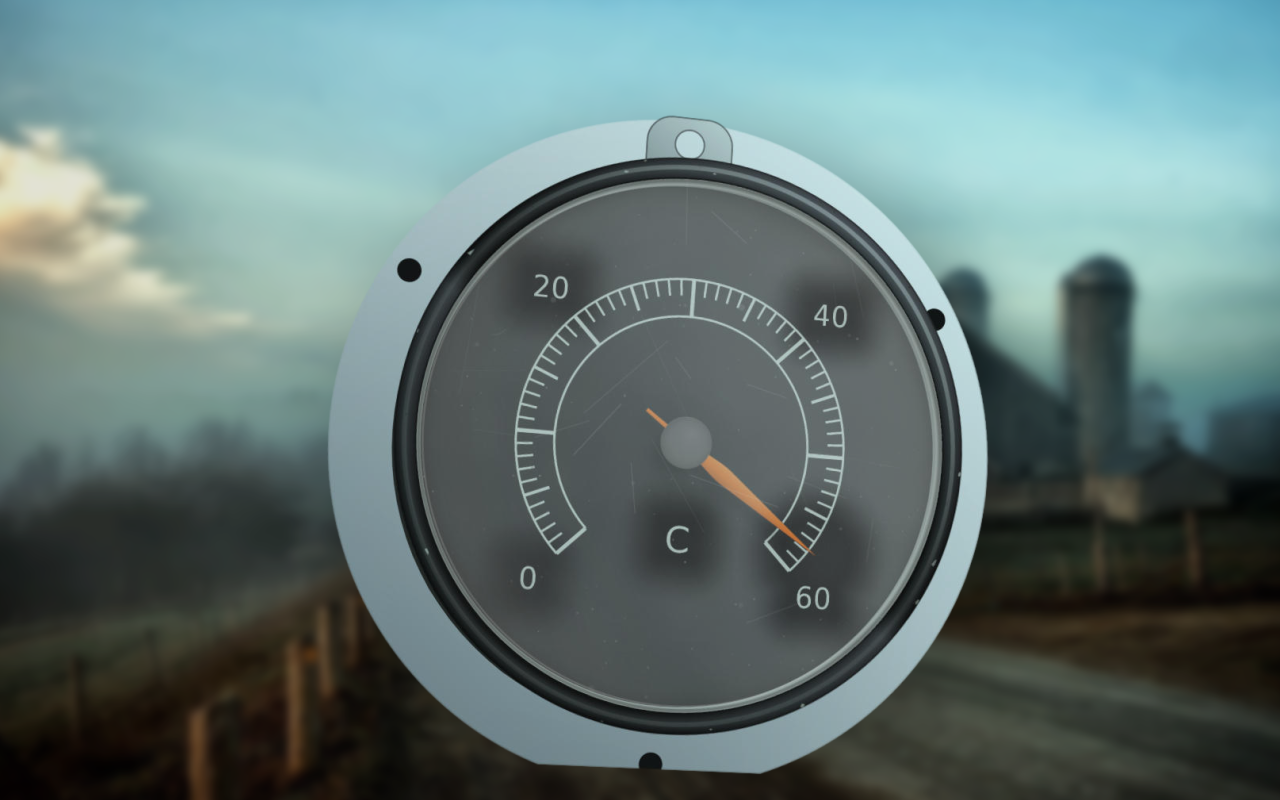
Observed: 58 °C
